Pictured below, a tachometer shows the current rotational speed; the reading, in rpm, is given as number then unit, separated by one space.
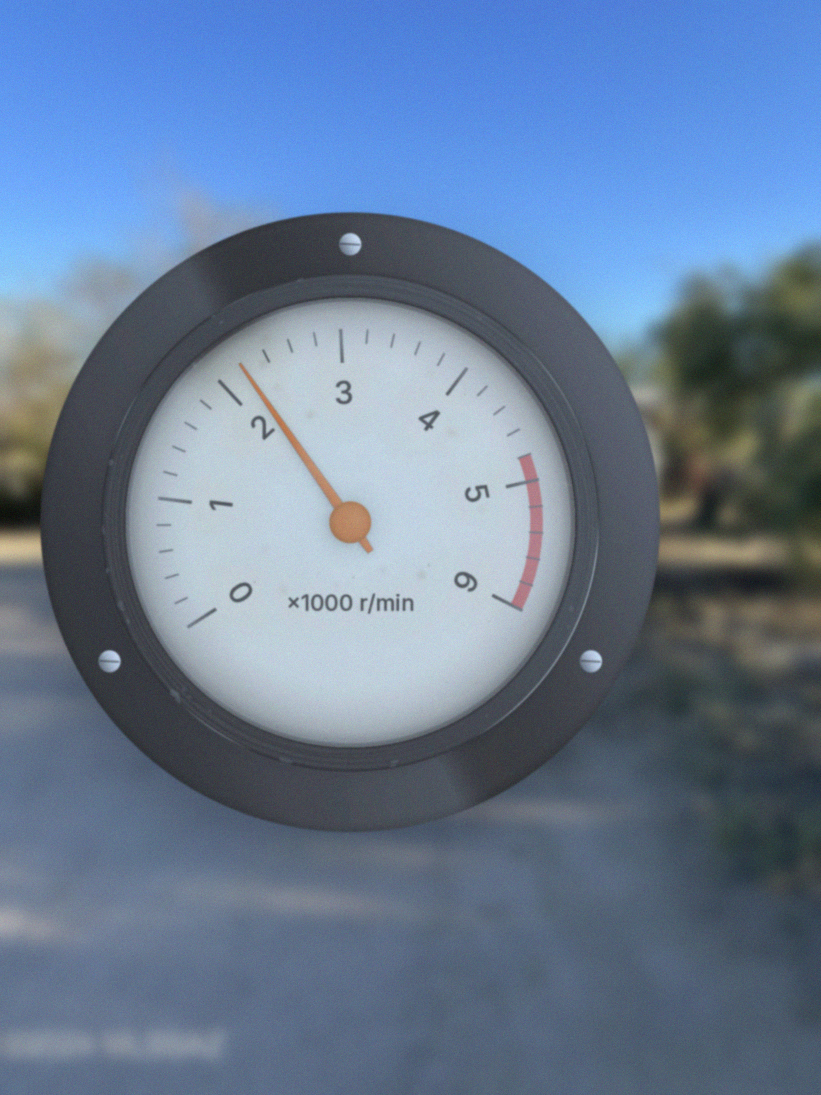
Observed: 2200 rpm
